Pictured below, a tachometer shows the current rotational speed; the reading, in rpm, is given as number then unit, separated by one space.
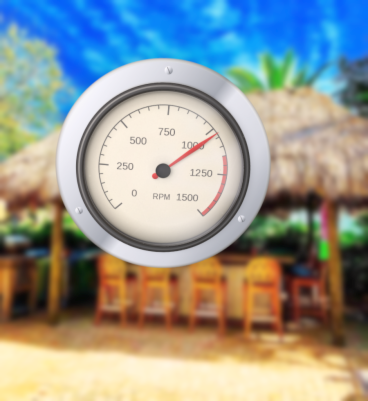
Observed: 1025 rpm
